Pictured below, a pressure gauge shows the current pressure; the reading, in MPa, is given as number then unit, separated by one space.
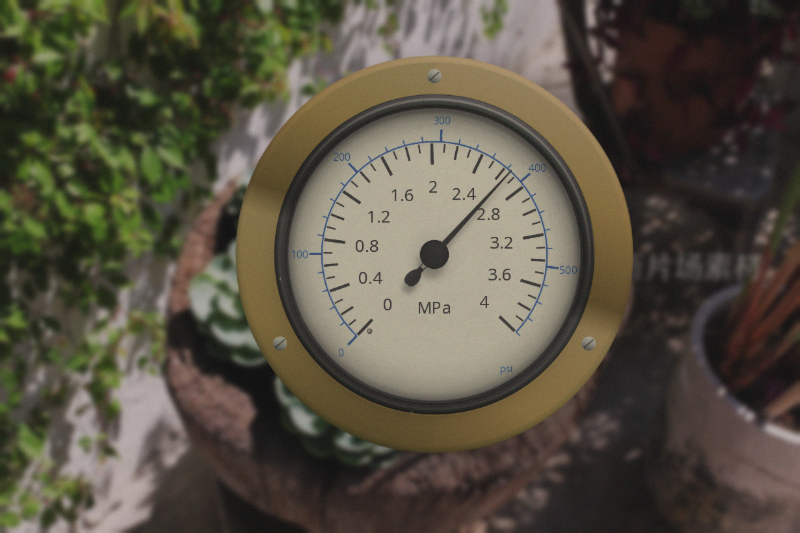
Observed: 2.65 MPa
